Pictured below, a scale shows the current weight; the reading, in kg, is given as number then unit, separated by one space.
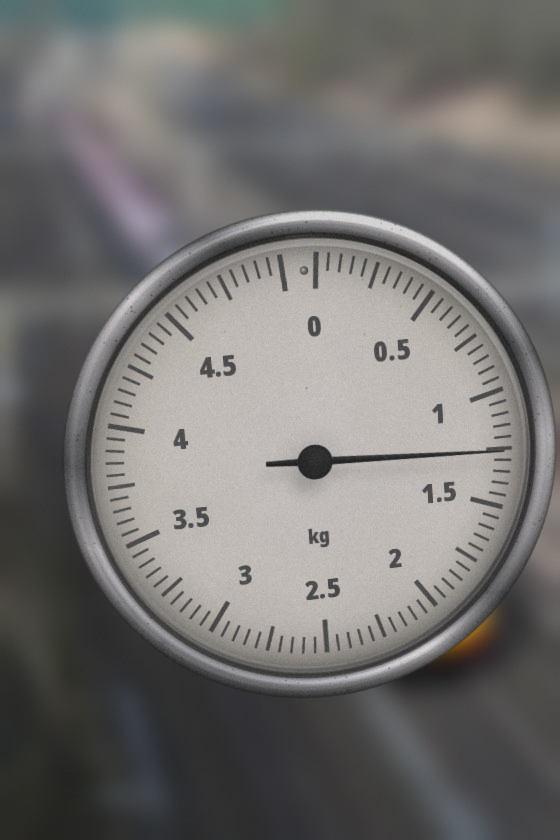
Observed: 1.25 kg
